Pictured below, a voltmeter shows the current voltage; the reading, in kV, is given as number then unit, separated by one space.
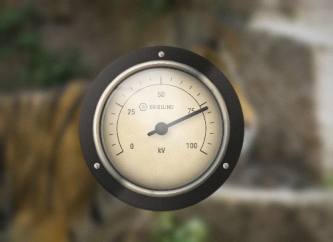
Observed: 77.5 kV
